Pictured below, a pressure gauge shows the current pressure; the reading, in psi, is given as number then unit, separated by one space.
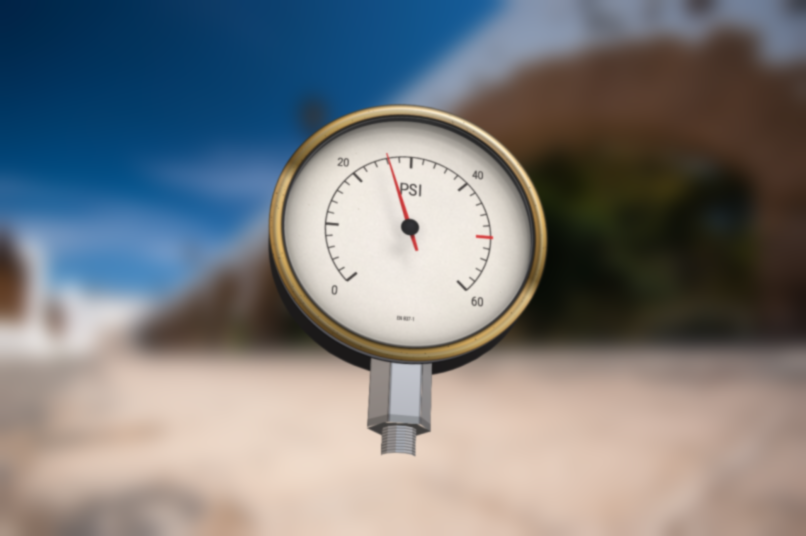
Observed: 26 psi
